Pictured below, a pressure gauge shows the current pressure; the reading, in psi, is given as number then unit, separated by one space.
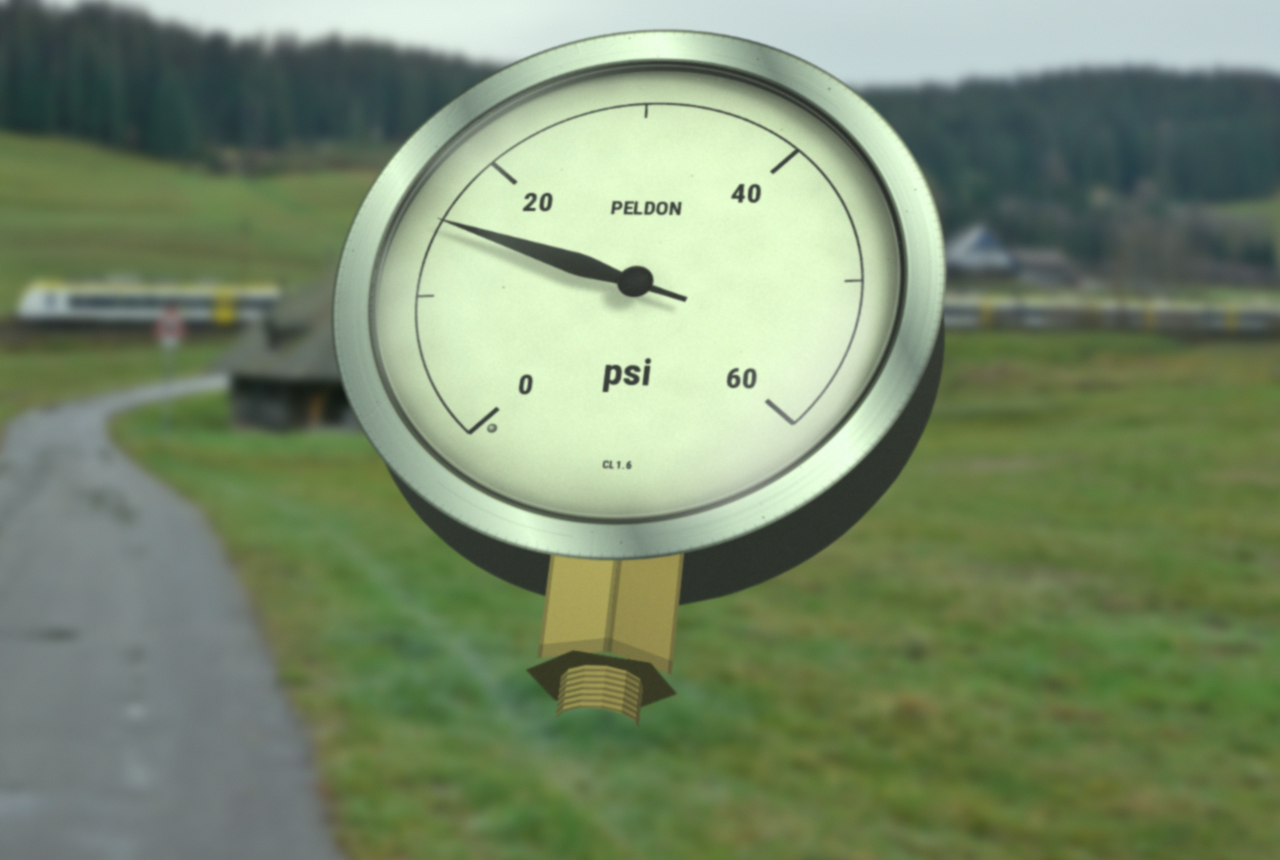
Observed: 15 psi
